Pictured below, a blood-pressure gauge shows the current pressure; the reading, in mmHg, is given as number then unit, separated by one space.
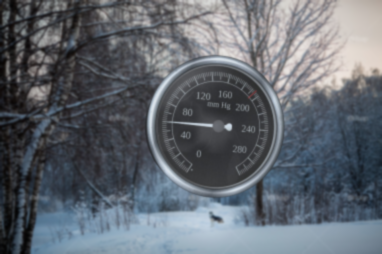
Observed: 60 mmHg
